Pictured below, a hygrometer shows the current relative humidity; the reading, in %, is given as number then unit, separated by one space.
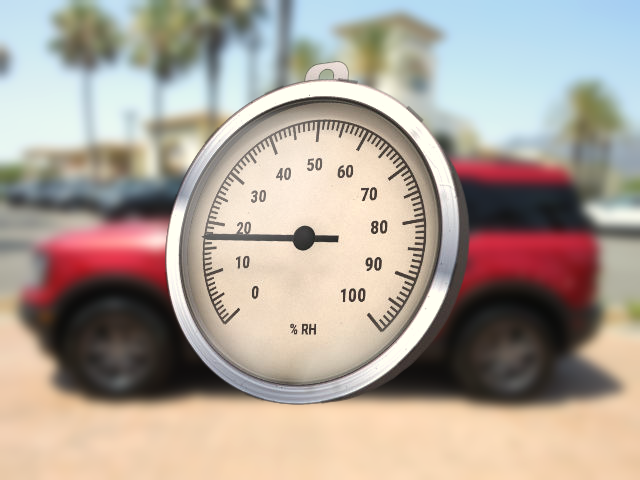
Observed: 17 %
